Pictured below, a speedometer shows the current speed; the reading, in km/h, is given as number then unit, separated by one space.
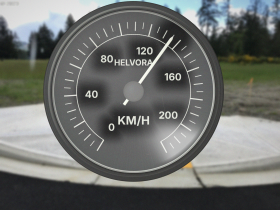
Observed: 135 km/h
